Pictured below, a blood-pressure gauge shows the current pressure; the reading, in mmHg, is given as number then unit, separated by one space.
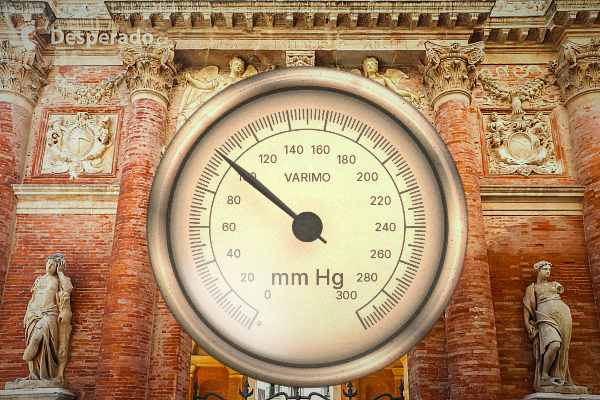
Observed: 100 mmHg
